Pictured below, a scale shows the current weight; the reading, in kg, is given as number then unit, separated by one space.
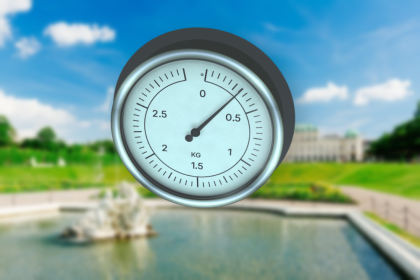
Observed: 0.3 kg
